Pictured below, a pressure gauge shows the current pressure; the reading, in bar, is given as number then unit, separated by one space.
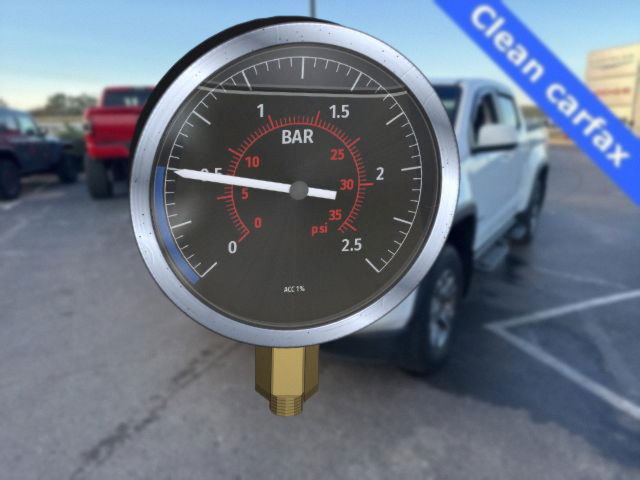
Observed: 0.5 bar
